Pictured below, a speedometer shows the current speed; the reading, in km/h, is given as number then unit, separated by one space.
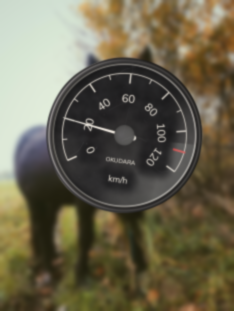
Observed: 20 km/h
